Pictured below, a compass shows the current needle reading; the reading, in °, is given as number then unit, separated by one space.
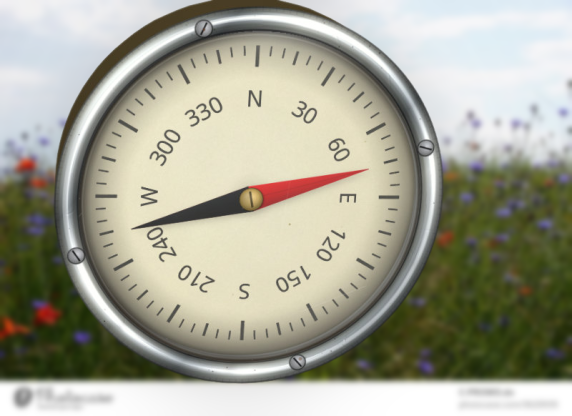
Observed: 75 °
